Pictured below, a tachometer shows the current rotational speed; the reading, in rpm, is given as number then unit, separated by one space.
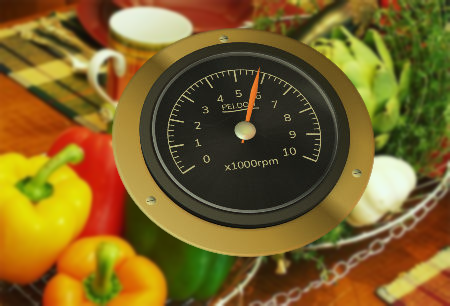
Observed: 5800 rpm
